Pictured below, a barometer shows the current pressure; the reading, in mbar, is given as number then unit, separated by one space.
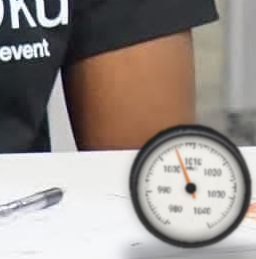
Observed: 1005 mbar
